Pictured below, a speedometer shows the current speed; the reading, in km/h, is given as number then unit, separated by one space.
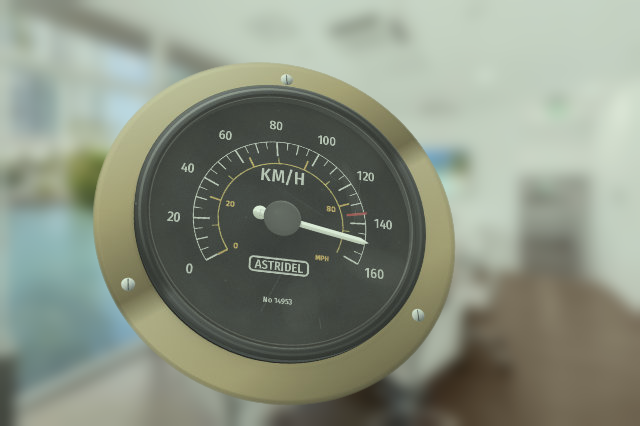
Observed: 150 km/h
